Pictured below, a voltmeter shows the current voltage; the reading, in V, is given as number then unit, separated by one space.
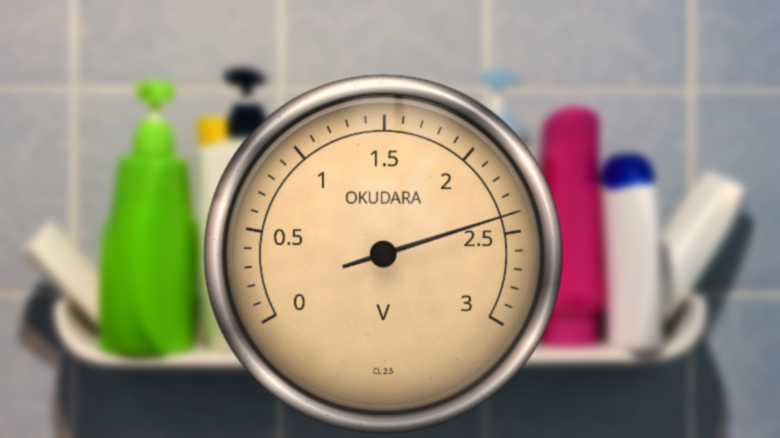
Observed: 2.4 V
